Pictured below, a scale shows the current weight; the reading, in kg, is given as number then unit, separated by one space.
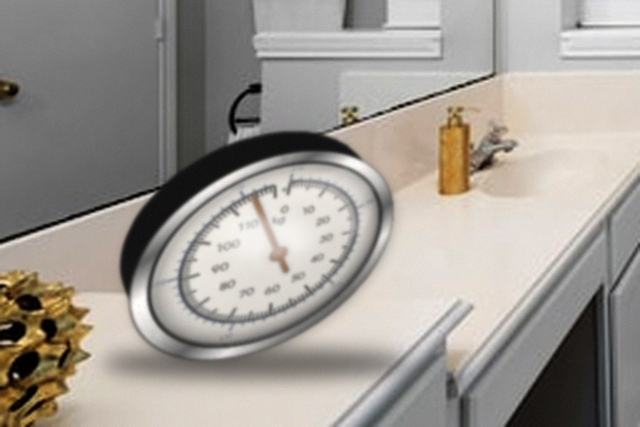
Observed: 115 kg
